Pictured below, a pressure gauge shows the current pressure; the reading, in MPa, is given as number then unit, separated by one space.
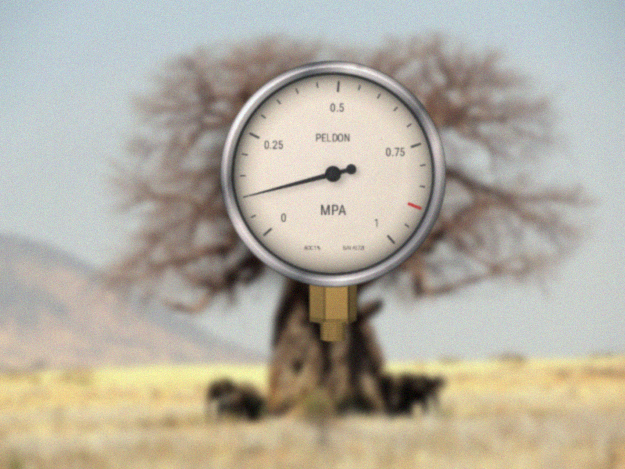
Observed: 0.1 MPa
